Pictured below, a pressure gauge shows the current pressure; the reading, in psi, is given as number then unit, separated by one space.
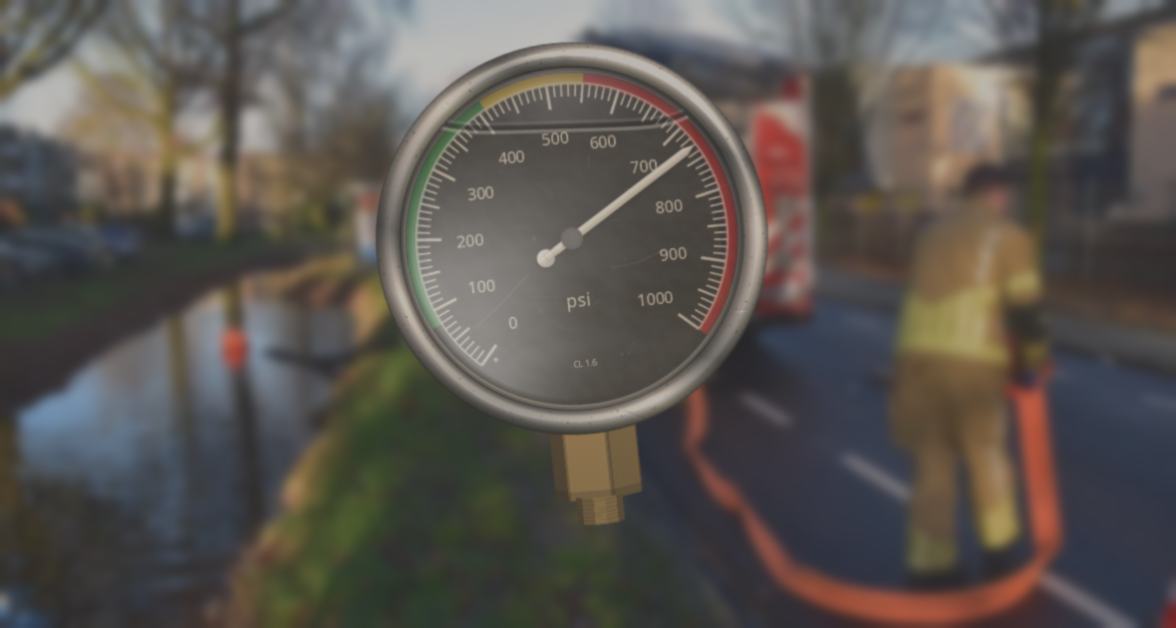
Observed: 730 psi
